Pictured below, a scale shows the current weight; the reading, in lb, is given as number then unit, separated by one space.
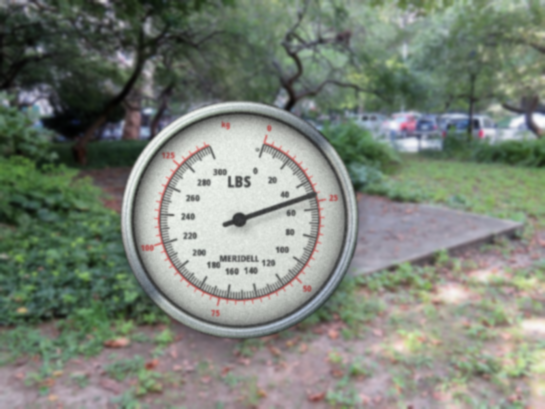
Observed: 50 lb
